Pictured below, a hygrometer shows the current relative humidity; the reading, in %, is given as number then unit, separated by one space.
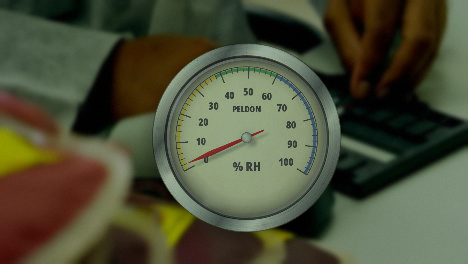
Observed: 2 %
